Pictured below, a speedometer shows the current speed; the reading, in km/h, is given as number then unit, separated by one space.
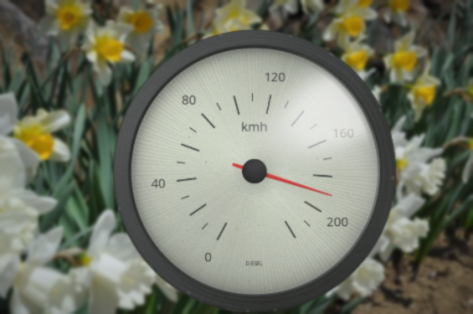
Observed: 190 km/h
